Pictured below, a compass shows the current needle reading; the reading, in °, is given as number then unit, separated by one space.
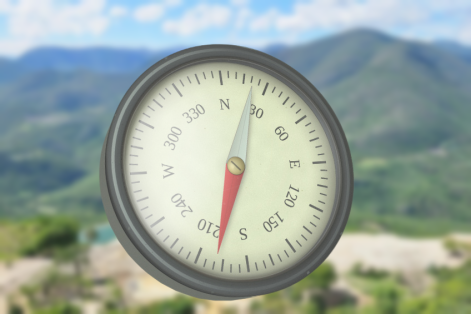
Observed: 200 °
